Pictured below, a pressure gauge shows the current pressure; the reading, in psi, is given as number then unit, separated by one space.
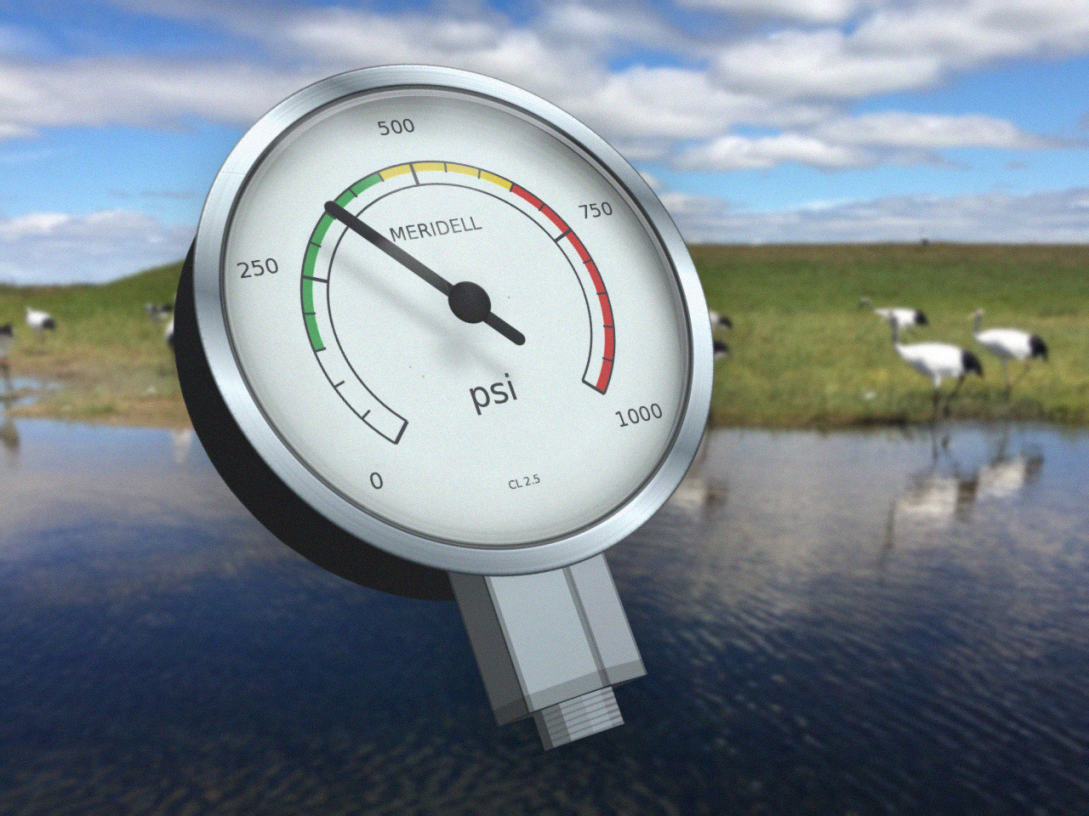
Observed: 350 psi
